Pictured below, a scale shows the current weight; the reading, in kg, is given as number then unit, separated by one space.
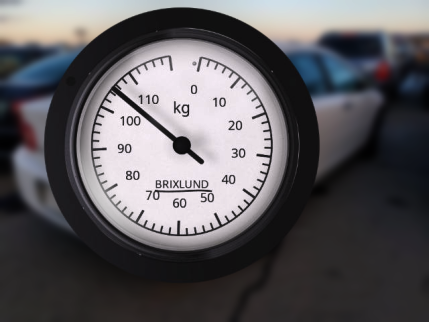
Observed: 105 kg
